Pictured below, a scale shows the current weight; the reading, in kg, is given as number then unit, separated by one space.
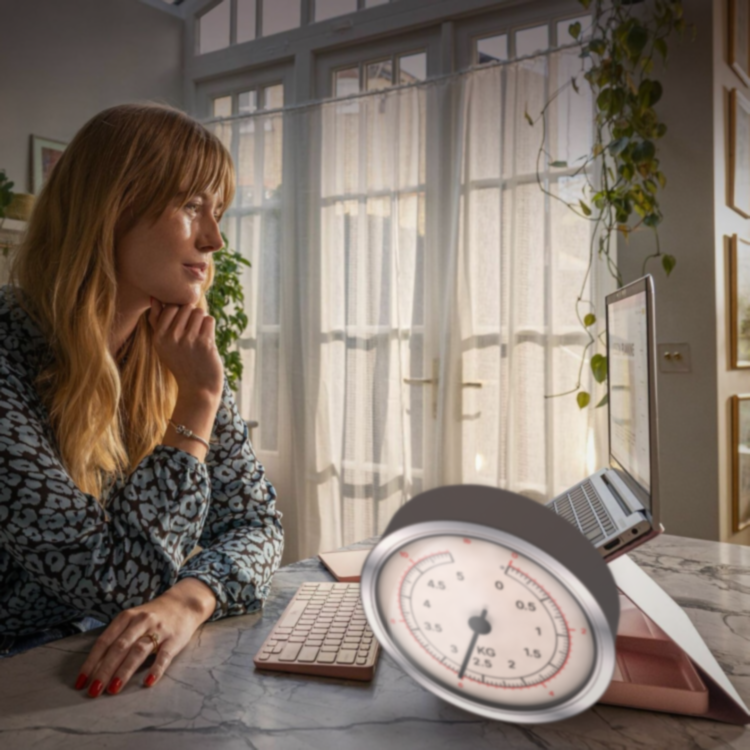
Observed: 2.75 kg
